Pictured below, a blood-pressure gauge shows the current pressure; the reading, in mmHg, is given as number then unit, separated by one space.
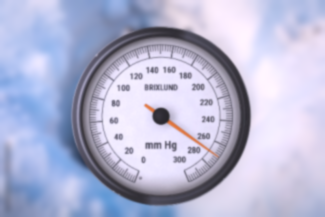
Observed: 270 mmHg
